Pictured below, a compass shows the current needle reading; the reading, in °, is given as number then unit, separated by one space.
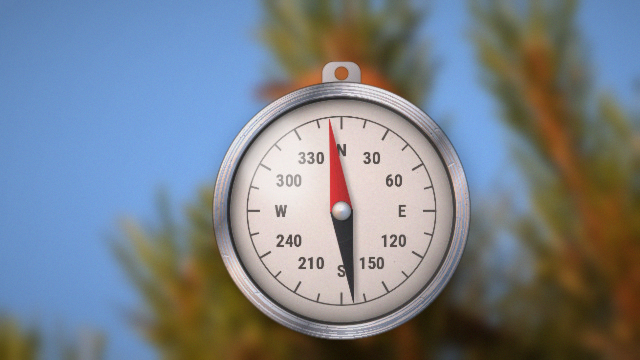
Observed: 352.5 °
